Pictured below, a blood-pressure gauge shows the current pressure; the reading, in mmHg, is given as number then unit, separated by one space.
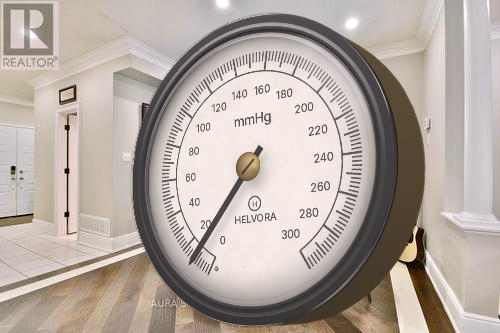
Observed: 10 mmHg
